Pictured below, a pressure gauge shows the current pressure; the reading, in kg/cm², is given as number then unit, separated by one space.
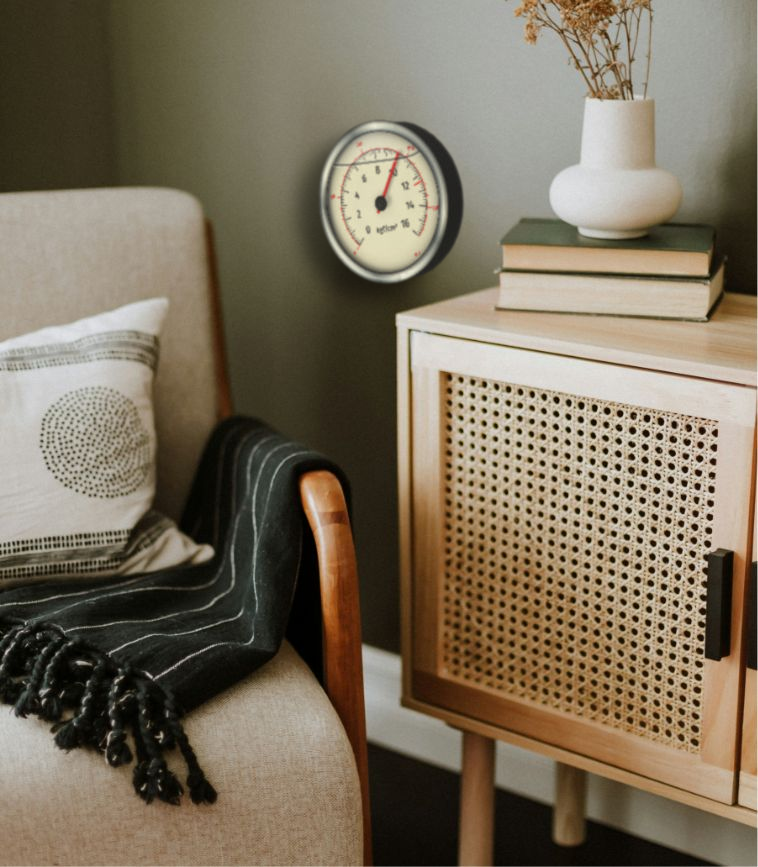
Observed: 10 kg/cm²
